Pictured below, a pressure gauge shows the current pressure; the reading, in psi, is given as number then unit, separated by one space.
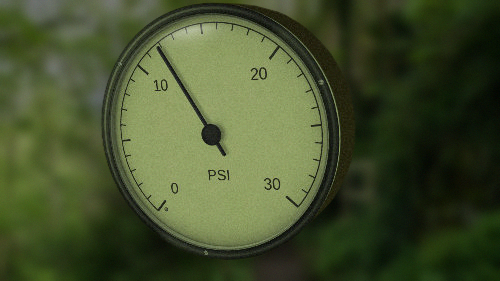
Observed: 12 psi
